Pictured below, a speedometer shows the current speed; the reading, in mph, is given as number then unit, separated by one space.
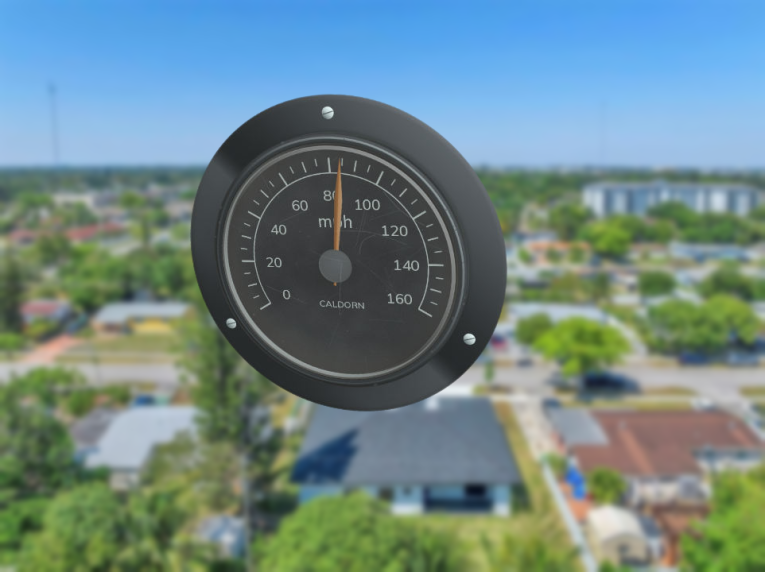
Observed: 85 mph
